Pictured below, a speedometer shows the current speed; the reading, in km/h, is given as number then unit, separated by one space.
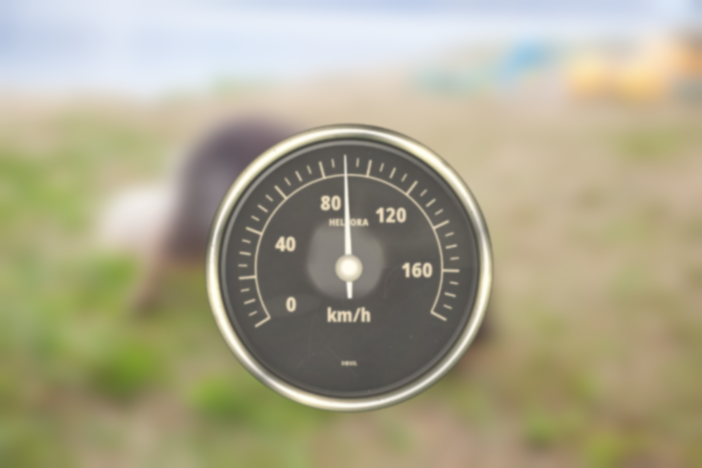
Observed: 90 km/h
